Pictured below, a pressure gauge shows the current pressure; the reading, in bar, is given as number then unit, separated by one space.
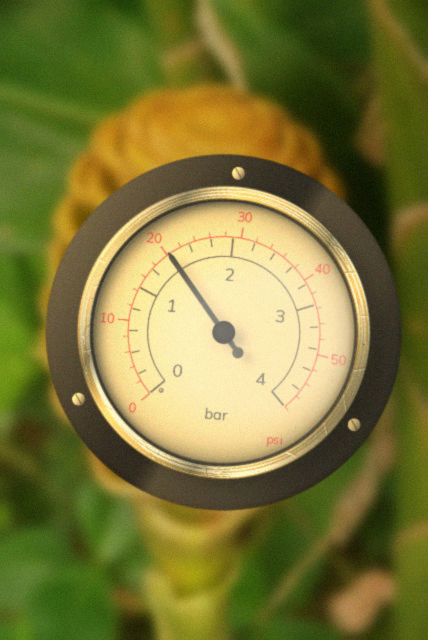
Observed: 1.4 bar
